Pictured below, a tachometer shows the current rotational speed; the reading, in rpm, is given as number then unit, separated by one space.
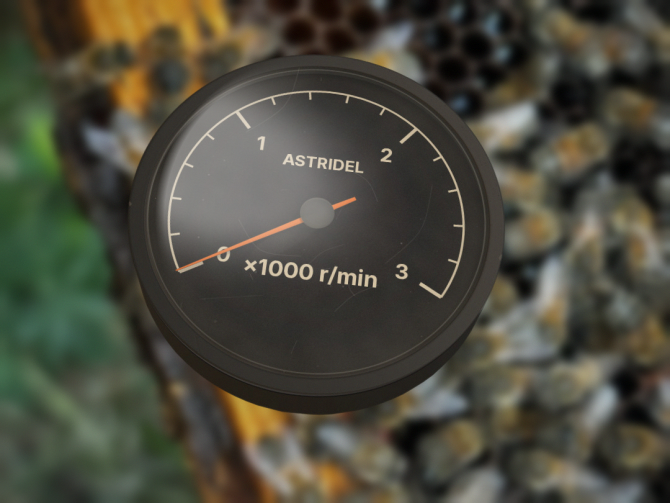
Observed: 0 rpm
